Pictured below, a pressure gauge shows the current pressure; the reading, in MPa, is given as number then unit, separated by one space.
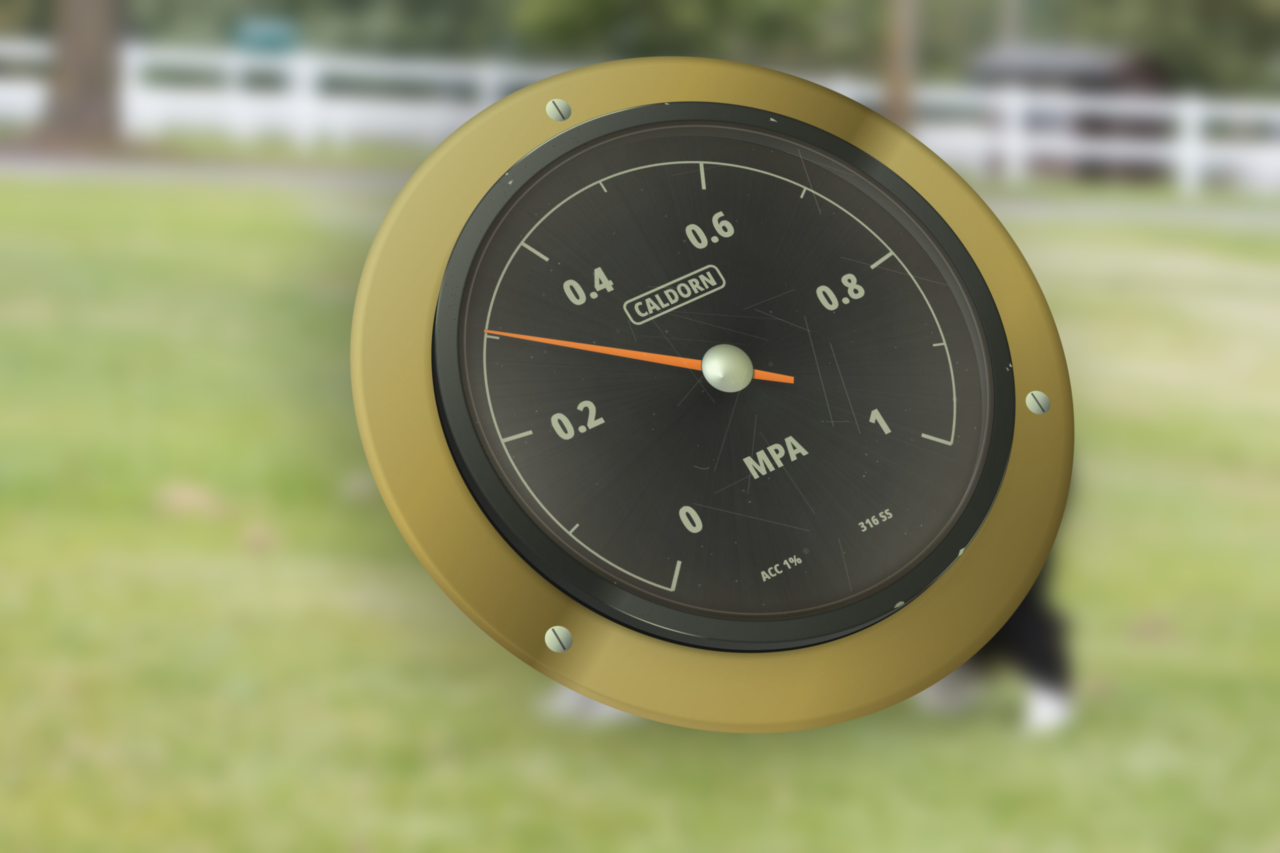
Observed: 0.3 MPa
